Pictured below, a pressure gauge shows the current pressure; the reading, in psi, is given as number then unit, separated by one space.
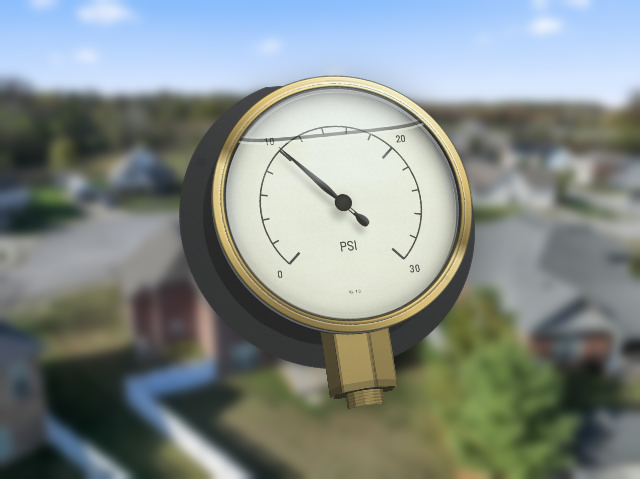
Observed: 10 psi
